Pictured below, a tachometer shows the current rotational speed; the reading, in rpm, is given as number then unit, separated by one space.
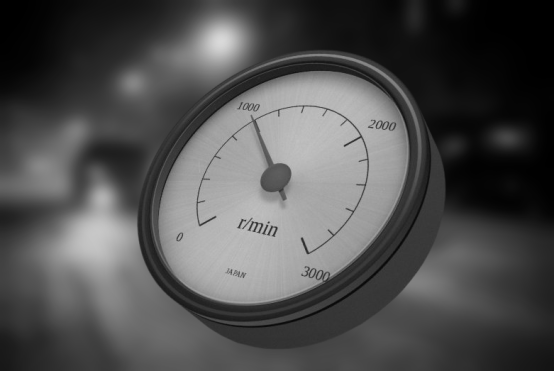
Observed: 1000 rpm
